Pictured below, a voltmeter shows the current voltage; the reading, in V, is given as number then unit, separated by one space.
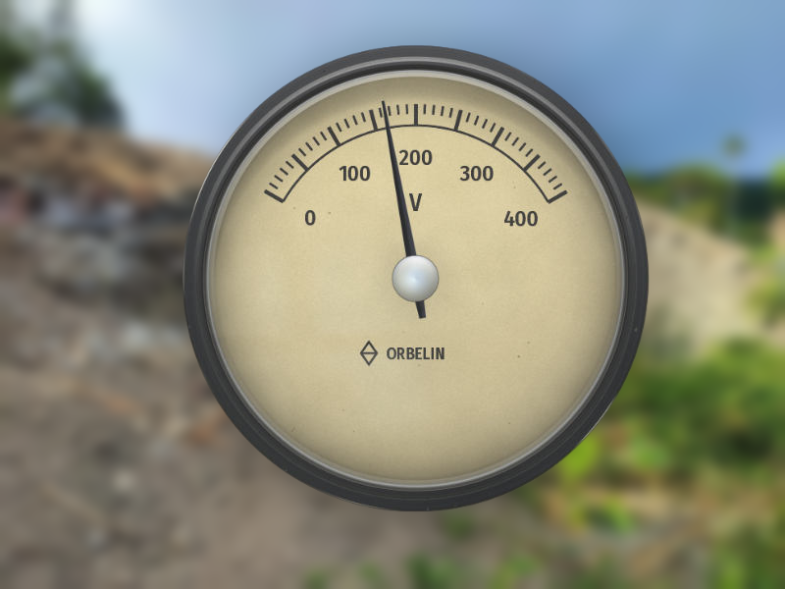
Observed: 165 V
